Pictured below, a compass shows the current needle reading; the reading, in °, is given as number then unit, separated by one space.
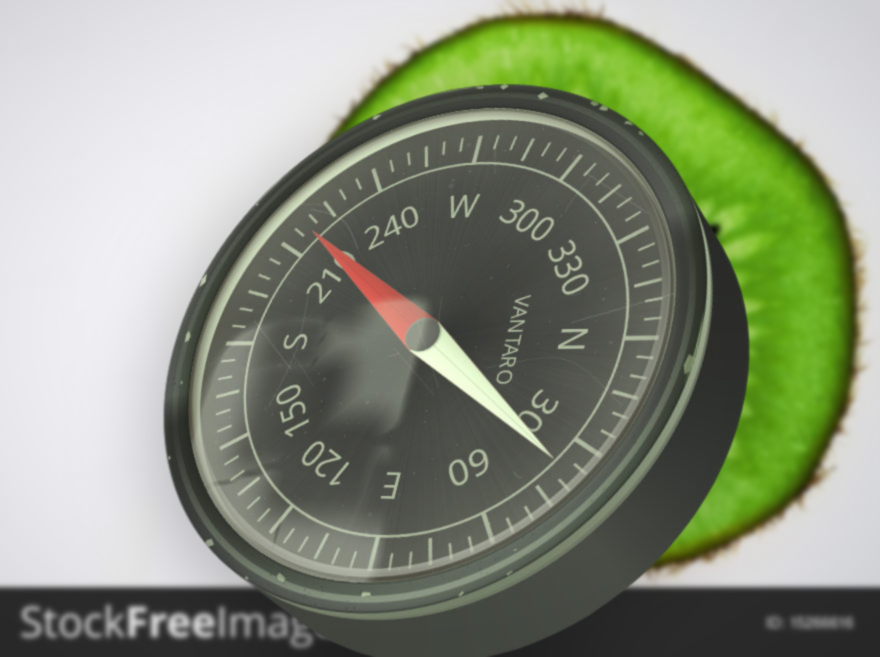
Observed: 217.5 °
